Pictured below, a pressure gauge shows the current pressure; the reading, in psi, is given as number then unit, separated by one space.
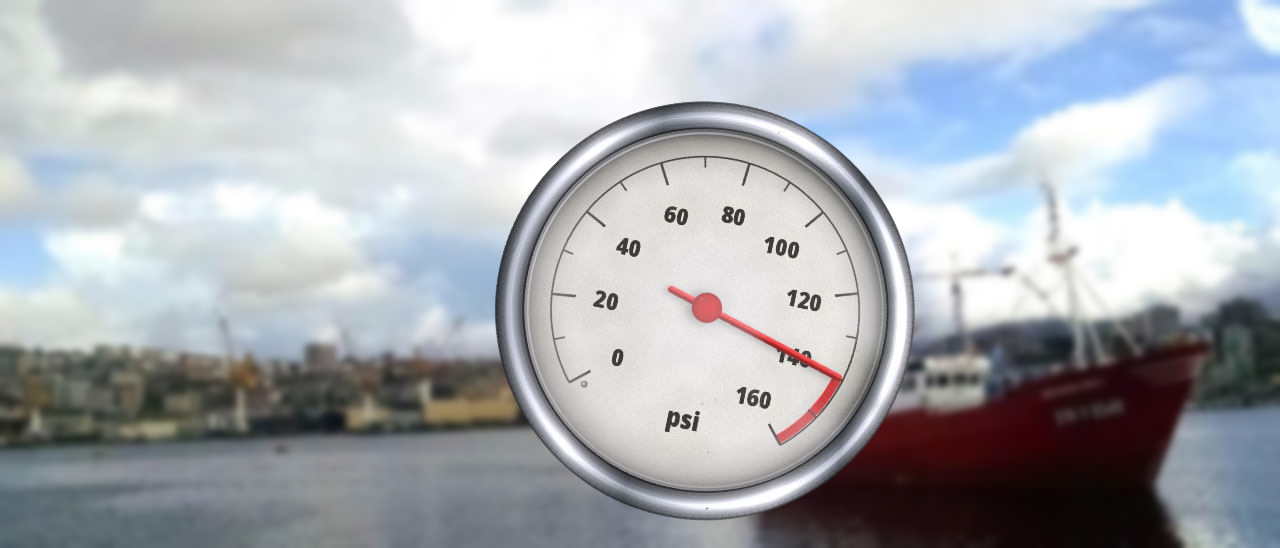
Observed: 140 psi
